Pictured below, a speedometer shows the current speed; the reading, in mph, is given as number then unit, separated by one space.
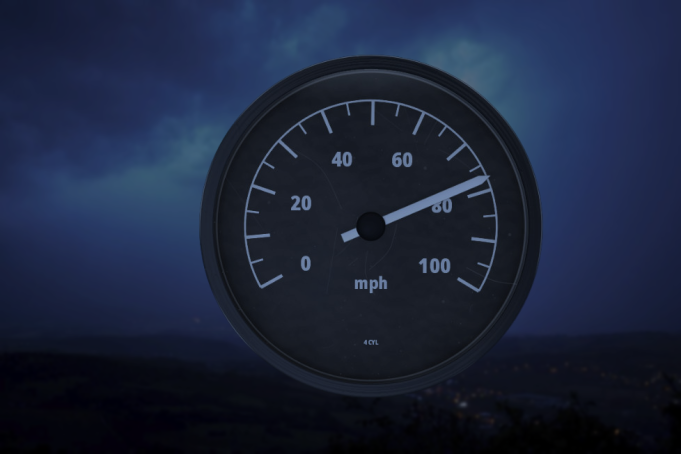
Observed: 77.5 mph
